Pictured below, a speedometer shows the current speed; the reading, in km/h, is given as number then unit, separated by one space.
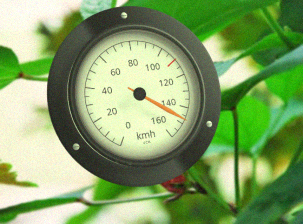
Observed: 147.5 km/h
